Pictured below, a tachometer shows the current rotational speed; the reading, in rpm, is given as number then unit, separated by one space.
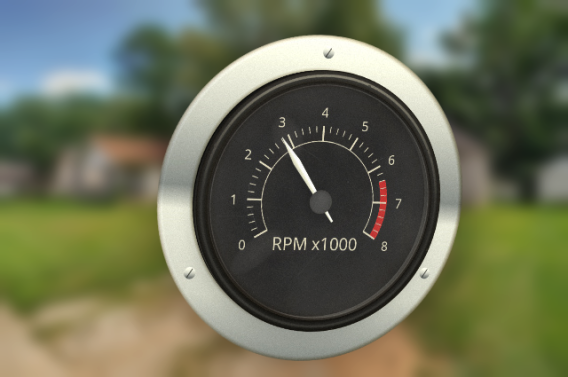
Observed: 2800 rpm
